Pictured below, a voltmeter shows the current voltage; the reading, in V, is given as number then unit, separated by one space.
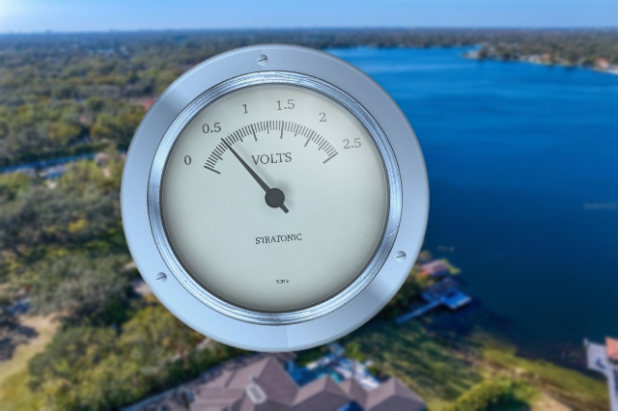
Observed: 0.5 V
